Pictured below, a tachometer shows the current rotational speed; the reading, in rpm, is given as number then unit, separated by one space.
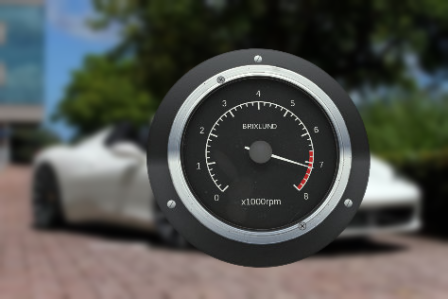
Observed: 7200 rpm
